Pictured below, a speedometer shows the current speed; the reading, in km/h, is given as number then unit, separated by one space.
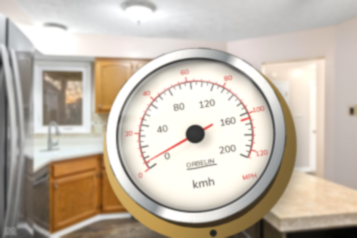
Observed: 5 km/h
